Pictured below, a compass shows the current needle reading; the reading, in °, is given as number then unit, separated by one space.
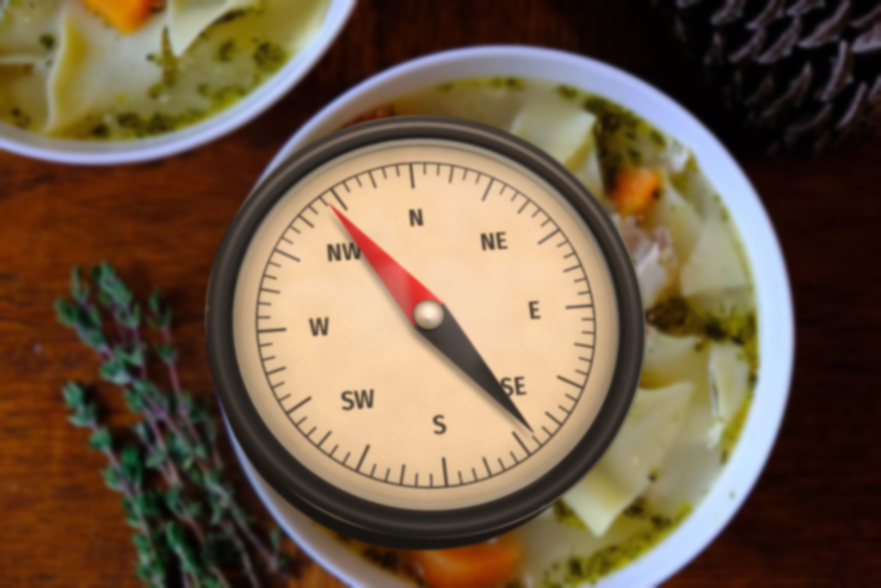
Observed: 325 °
